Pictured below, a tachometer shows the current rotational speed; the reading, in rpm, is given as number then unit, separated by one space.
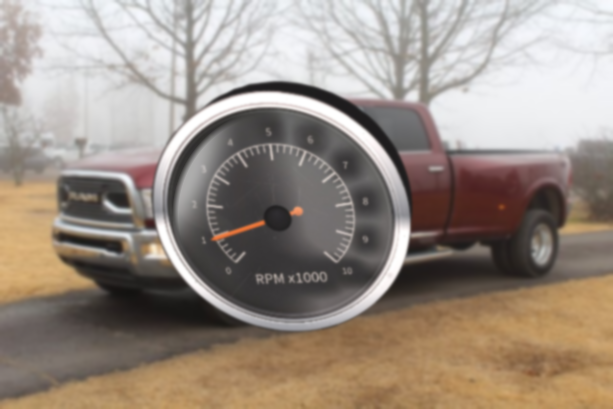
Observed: 1000 rpm
